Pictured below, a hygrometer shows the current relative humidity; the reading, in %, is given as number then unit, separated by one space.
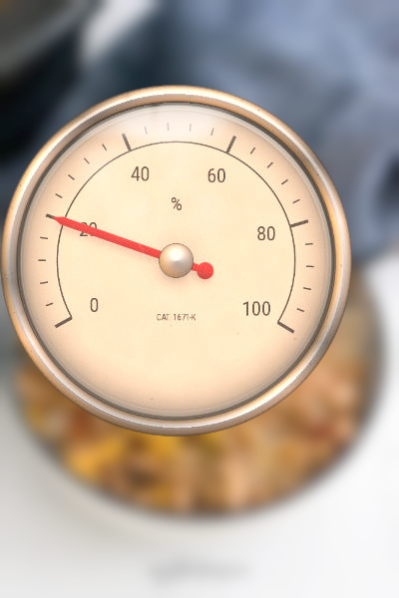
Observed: 20 %
